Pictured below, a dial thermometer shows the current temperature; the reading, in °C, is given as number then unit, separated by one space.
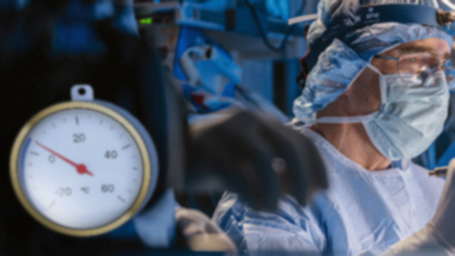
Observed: 4 °C
